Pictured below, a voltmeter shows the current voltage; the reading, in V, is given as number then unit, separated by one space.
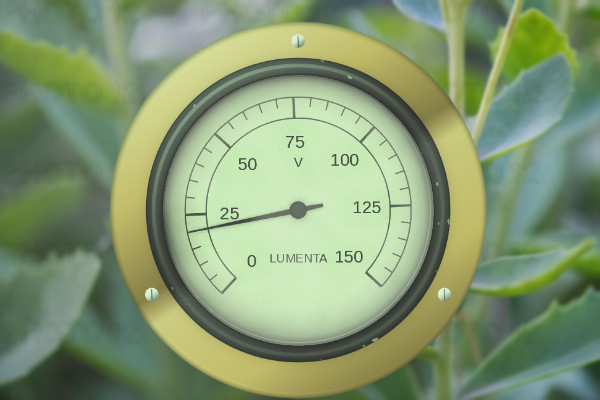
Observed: 20 V
